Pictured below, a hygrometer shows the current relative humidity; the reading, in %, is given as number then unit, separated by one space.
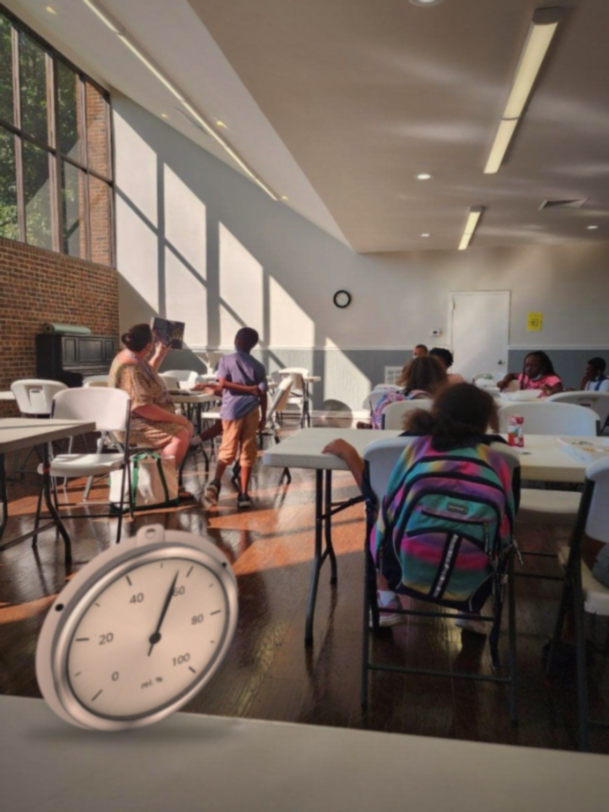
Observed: 55 %
